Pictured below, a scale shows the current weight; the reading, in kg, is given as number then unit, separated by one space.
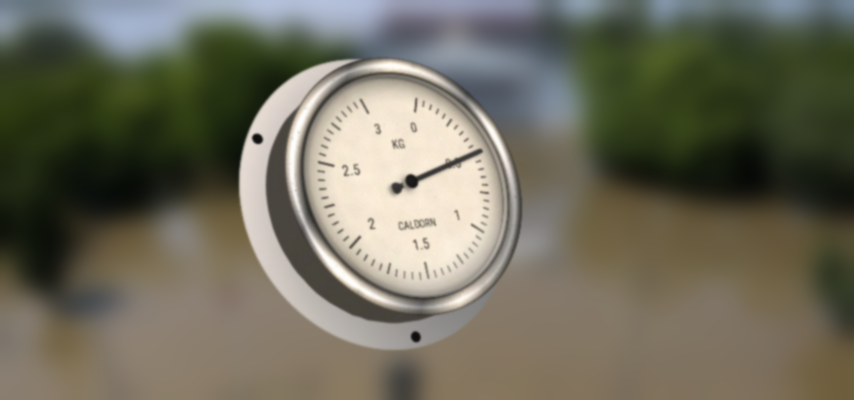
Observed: 0.5 kg
